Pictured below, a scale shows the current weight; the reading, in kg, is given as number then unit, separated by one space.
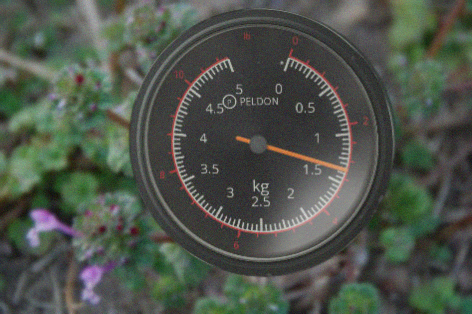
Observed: 1.35 kg
